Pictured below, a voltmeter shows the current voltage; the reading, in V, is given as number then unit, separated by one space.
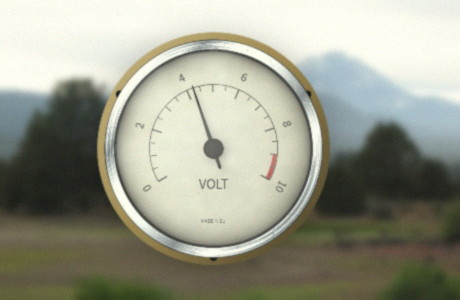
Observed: 4.25 V
